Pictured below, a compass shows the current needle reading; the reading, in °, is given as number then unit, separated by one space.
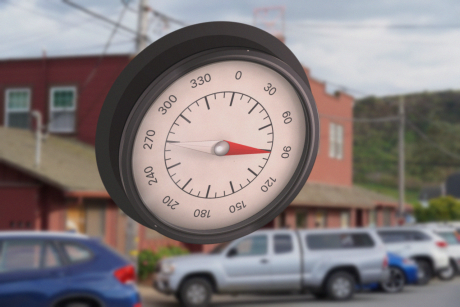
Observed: 90 °
